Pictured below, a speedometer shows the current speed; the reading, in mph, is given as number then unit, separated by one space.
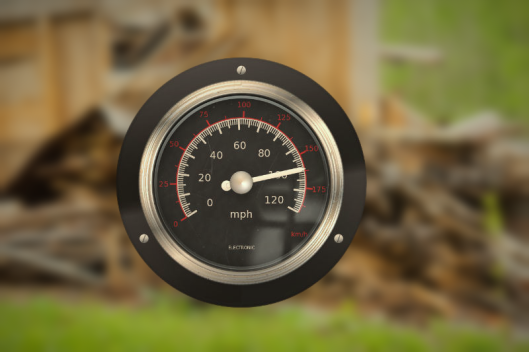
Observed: 100 mph
